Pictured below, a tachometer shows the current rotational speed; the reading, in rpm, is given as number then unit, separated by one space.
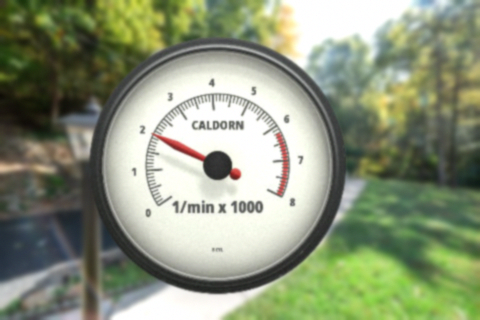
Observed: 2000 rpm
